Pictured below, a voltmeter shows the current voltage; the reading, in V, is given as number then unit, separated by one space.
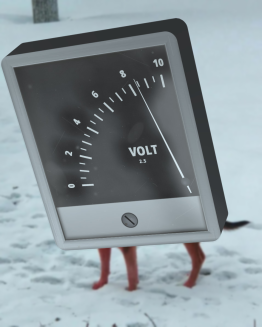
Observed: 8.5 V
